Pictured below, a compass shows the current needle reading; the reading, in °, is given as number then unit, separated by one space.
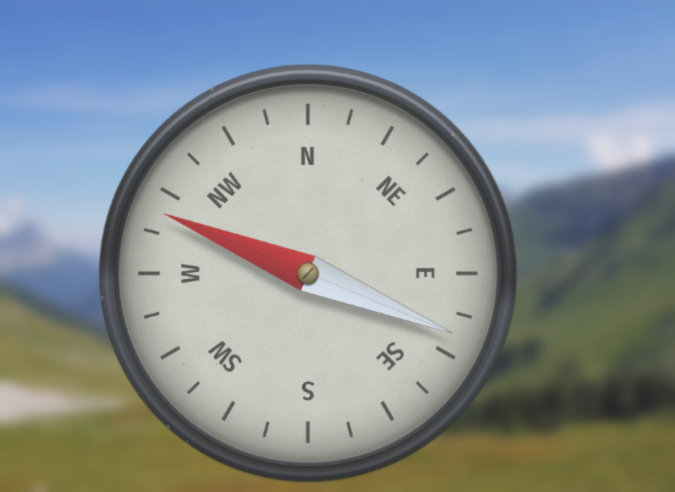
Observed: 292.5 °
